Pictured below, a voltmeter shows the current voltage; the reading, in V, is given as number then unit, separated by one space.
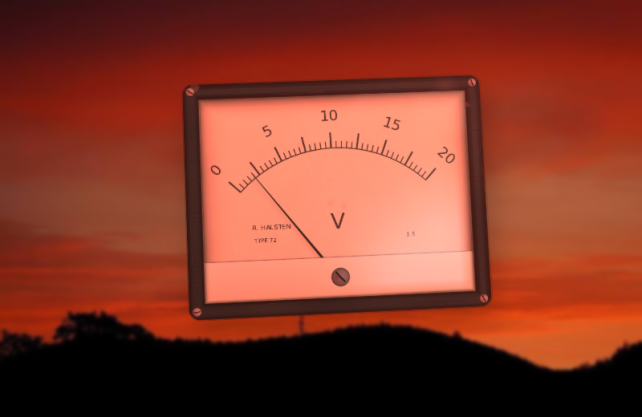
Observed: 2 V
